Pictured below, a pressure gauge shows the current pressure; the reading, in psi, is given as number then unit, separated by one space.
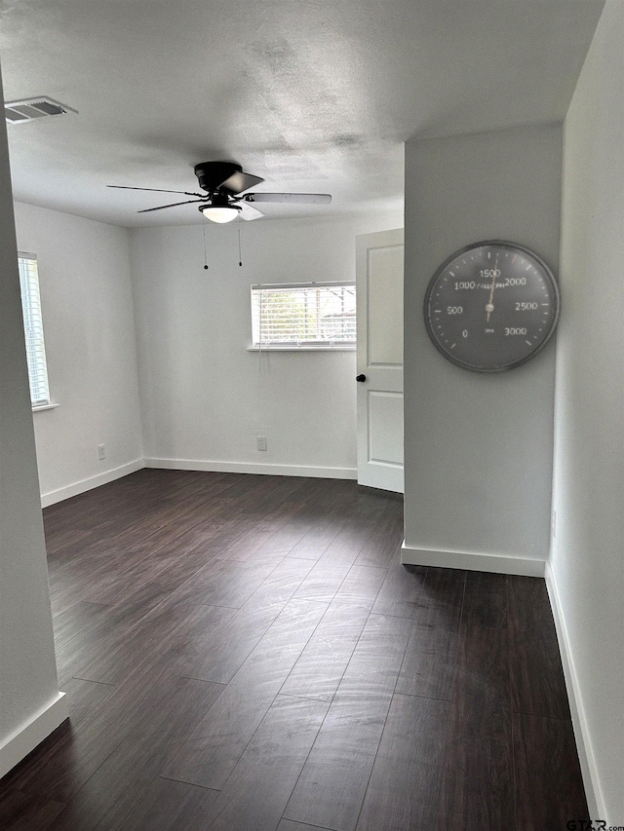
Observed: 1600 psi
